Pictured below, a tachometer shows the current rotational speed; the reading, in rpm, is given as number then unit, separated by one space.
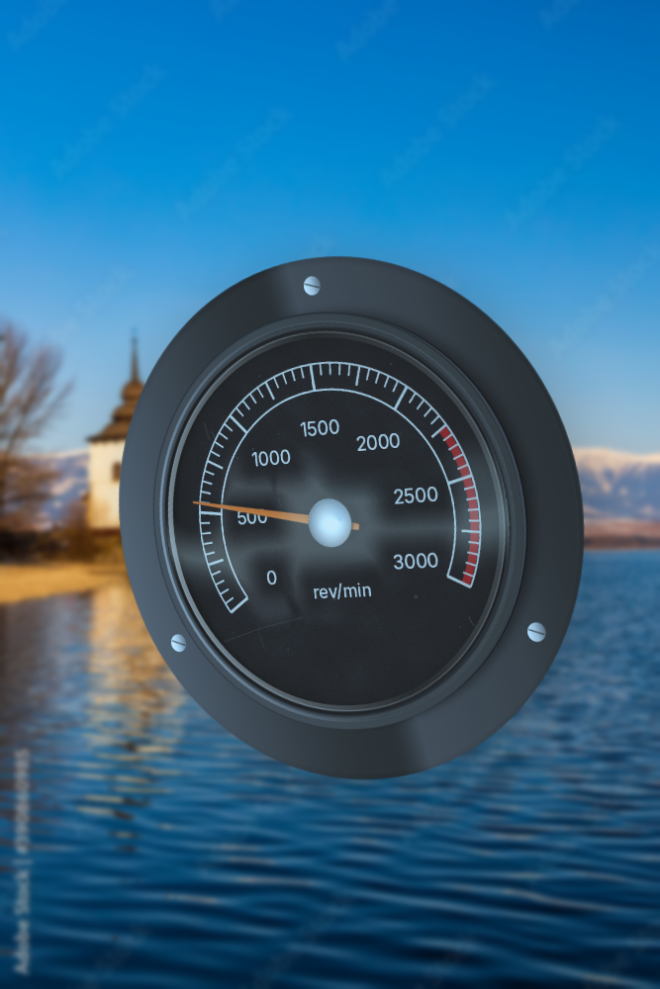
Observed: 550 rpm
